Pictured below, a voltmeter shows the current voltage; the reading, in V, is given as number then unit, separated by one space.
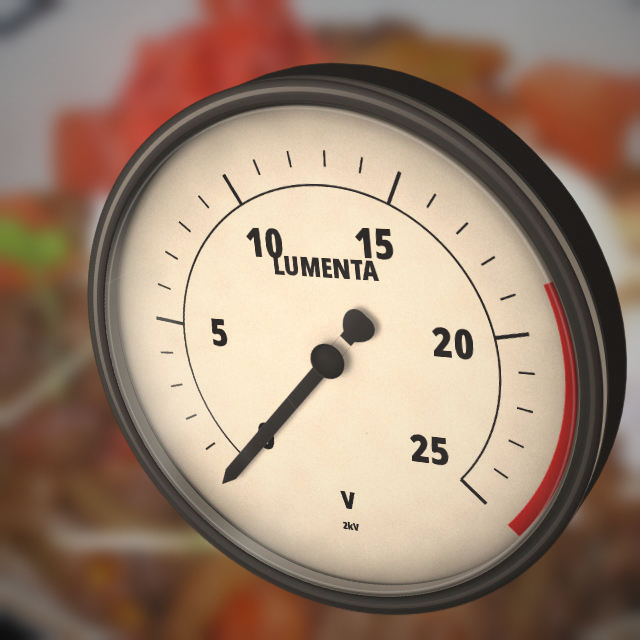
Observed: 0 V
